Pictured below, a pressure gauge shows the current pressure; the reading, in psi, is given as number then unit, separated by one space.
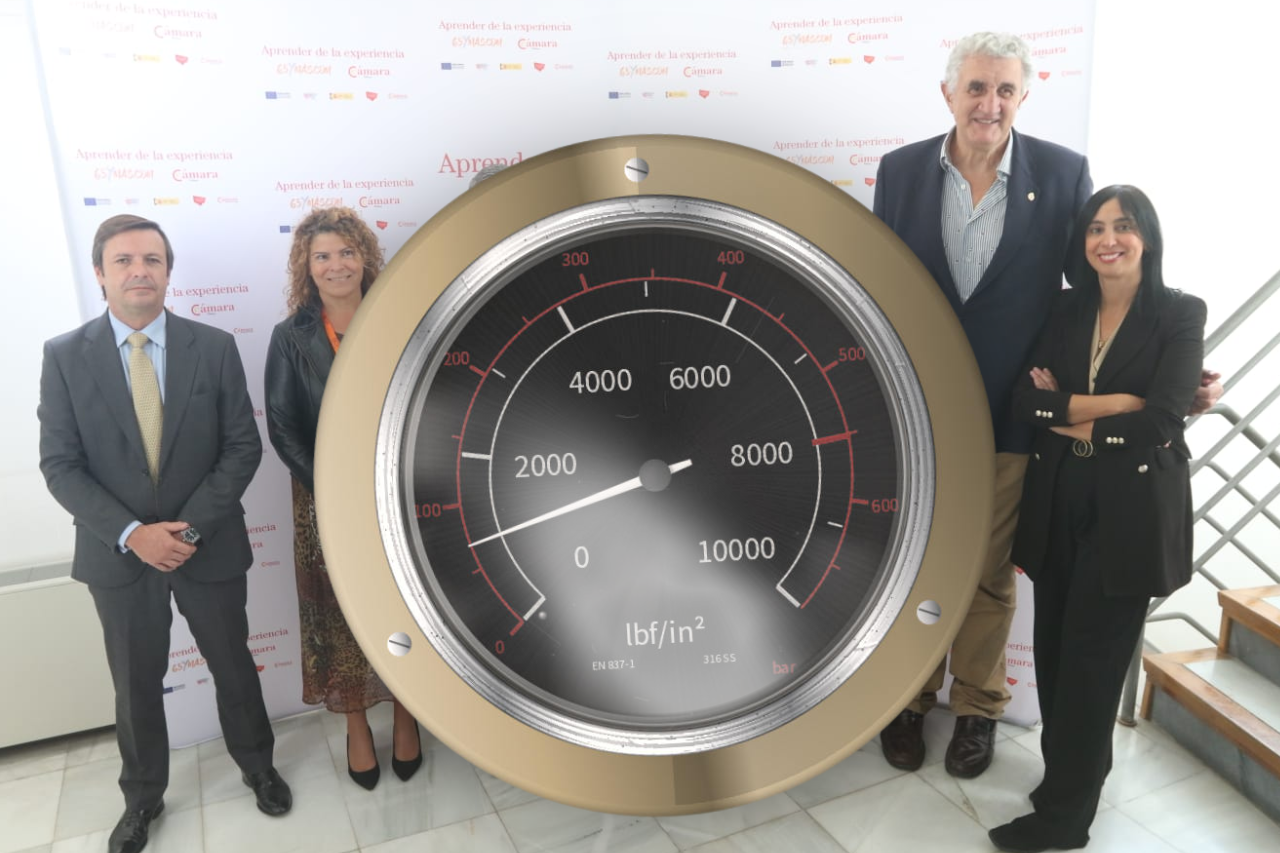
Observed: 1000 psi
